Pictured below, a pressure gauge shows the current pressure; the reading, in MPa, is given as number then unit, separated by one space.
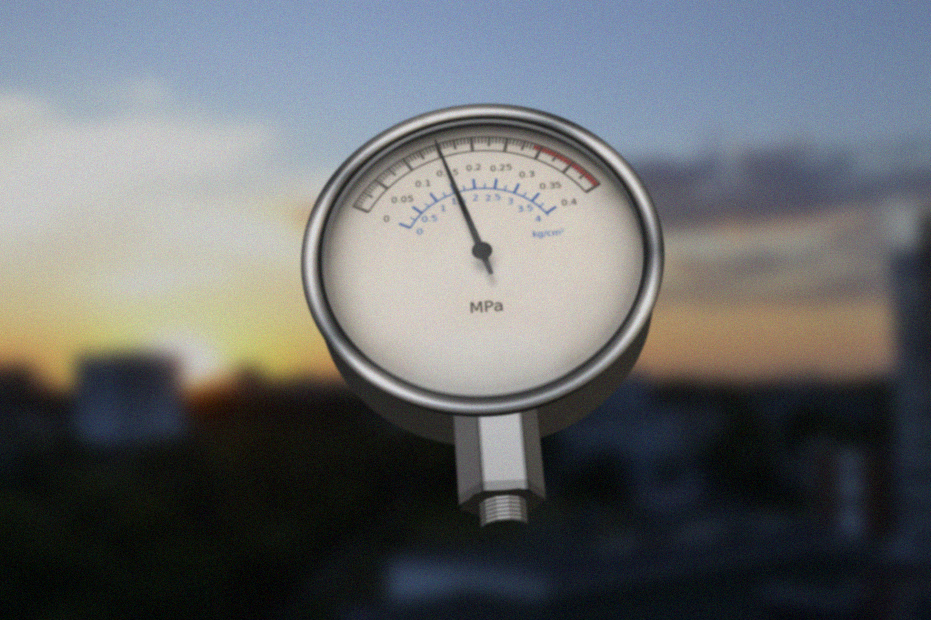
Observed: 0.15 MPa
